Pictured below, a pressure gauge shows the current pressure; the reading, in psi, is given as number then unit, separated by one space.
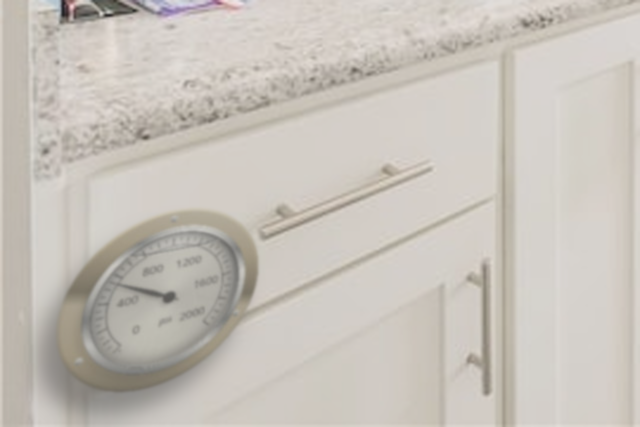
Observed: 550 psi
